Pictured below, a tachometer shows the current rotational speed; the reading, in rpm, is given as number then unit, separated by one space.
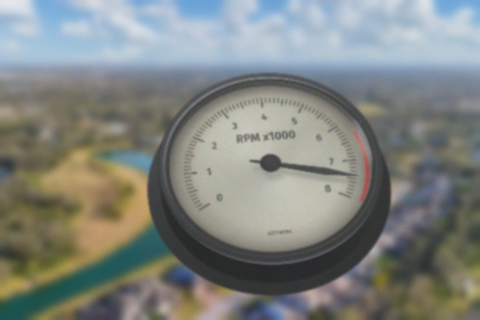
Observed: 7500 rpm
